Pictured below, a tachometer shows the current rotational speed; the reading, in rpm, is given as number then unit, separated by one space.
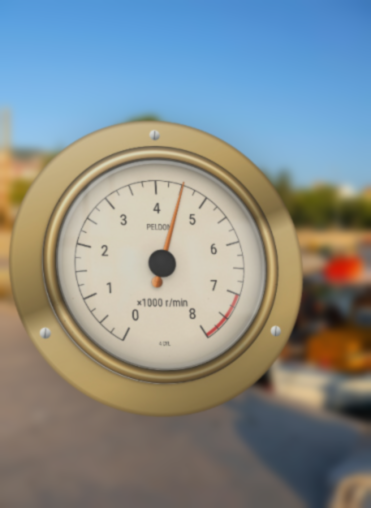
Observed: 4500 rpm
